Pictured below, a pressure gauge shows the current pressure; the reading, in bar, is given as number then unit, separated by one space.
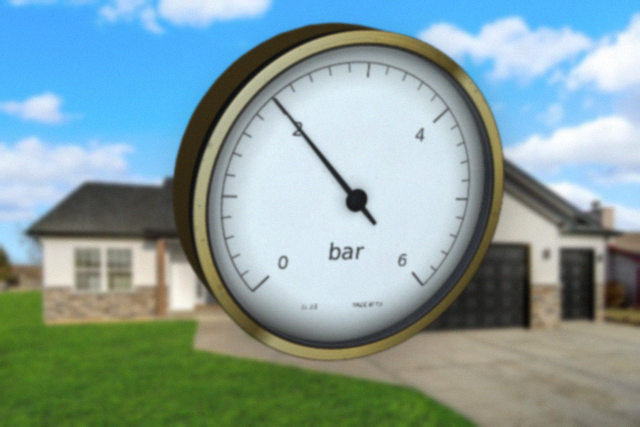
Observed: 2 bar
